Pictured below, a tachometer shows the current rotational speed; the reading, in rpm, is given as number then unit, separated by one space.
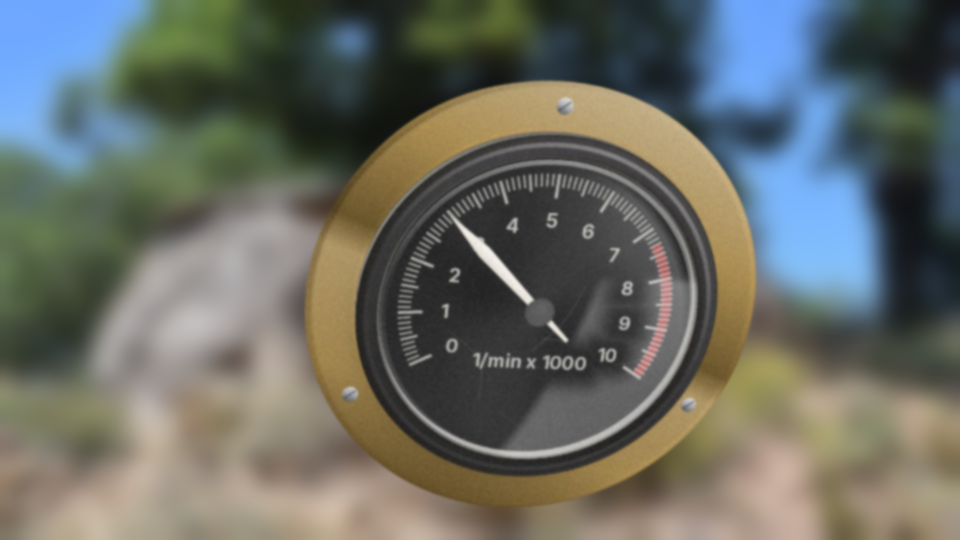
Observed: 3000 rpm
